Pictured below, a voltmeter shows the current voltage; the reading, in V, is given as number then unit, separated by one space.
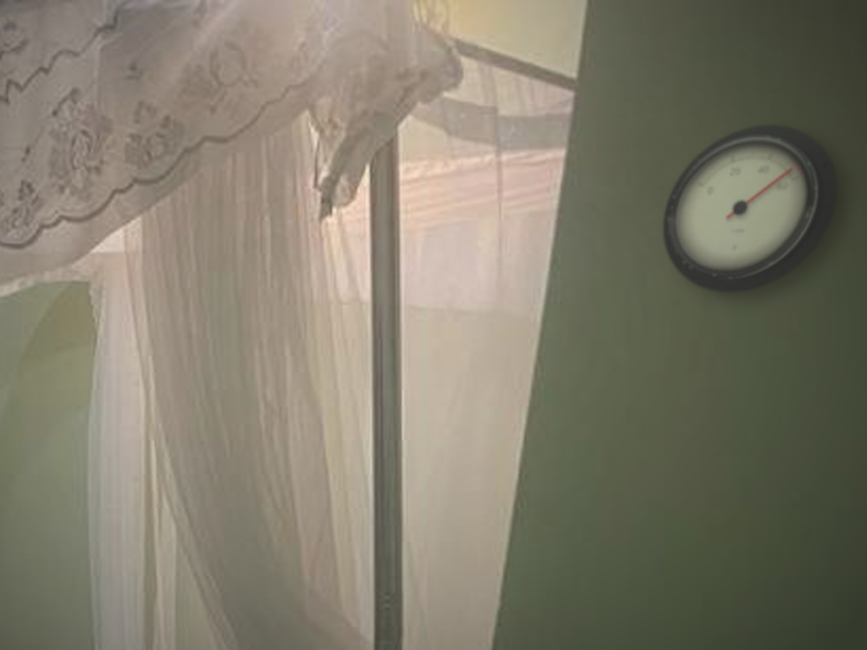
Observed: 55 V
